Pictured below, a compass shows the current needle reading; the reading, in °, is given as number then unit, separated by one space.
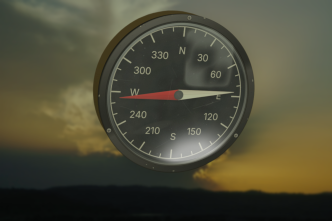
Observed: 265 °
